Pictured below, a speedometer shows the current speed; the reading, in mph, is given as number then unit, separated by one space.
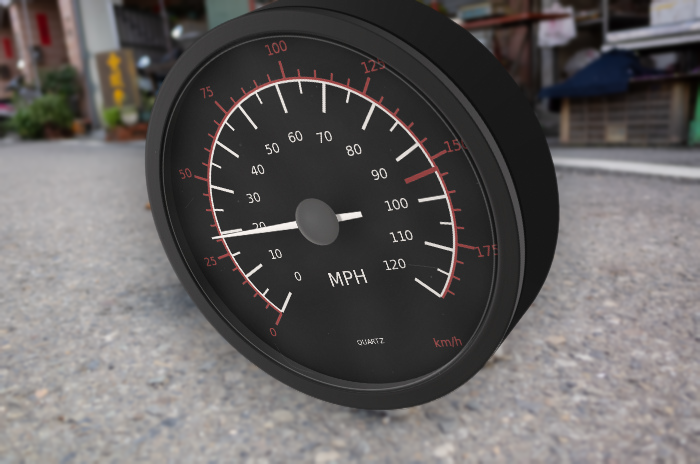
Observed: 20 mph
